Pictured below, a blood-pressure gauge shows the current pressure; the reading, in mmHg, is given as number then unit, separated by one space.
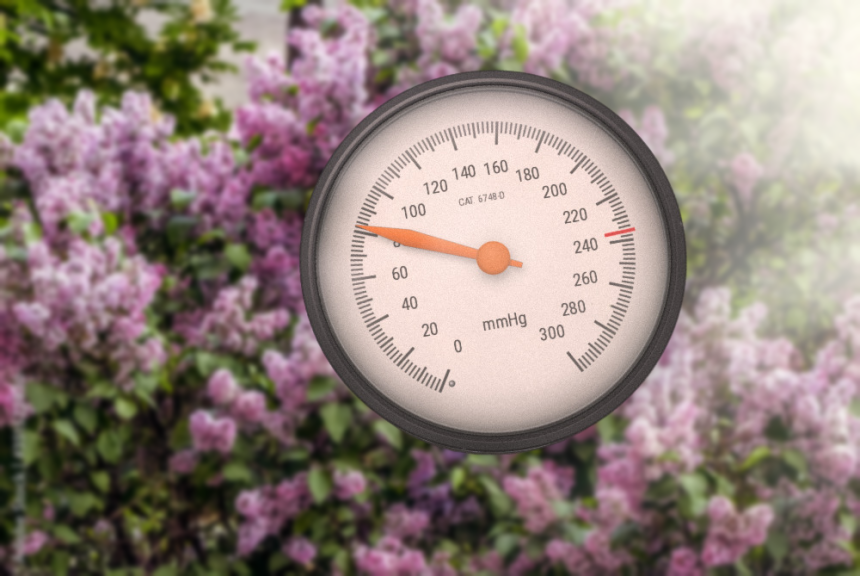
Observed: 82 mmHg
